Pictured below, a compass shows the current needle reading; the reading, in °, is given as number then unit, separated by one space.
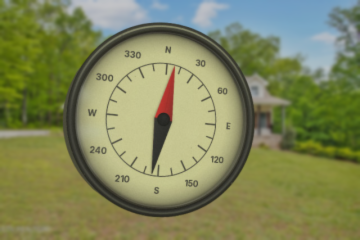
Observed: 7.5 °
